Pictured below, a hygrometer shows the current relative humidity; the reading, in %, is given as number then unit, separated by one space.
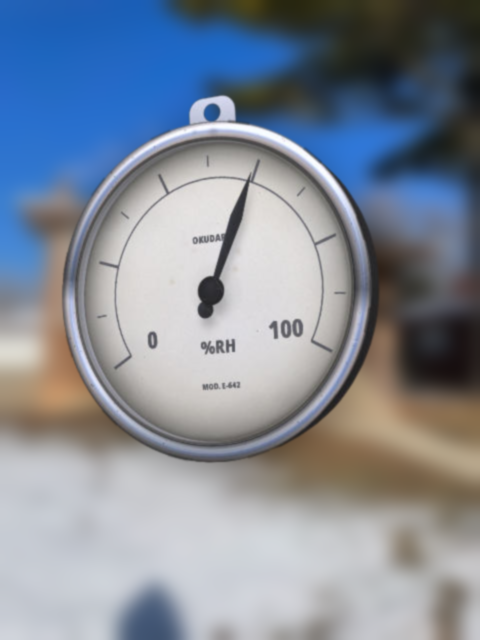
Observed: 60 %
